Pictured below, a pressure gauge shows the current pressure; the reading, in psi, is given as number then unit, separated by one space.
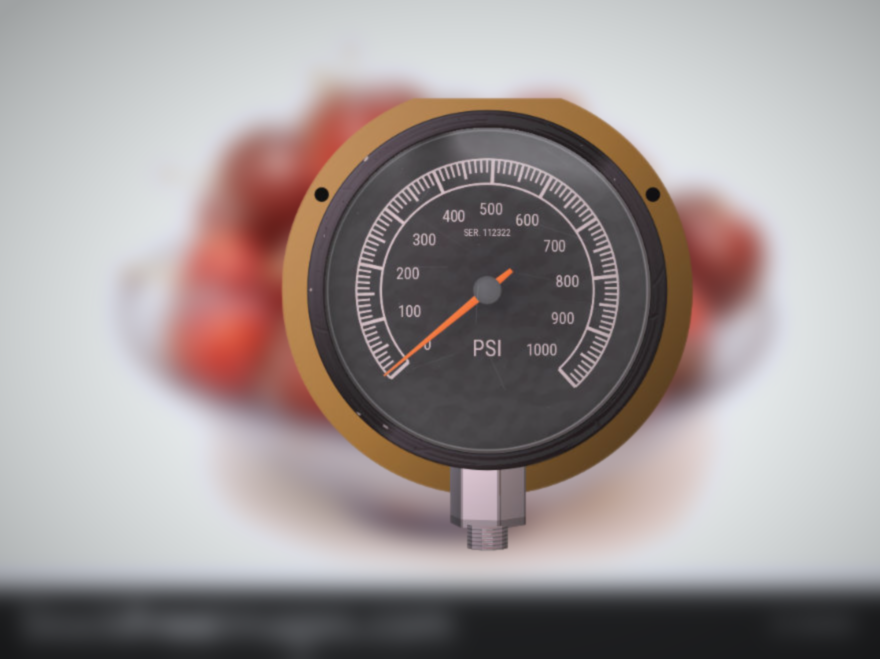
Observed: 10 psi
